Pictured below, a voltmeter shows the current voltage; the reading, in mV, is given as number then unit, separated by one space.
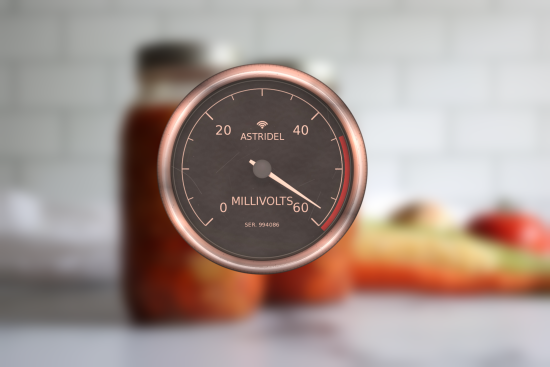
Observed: 57.5 mV
